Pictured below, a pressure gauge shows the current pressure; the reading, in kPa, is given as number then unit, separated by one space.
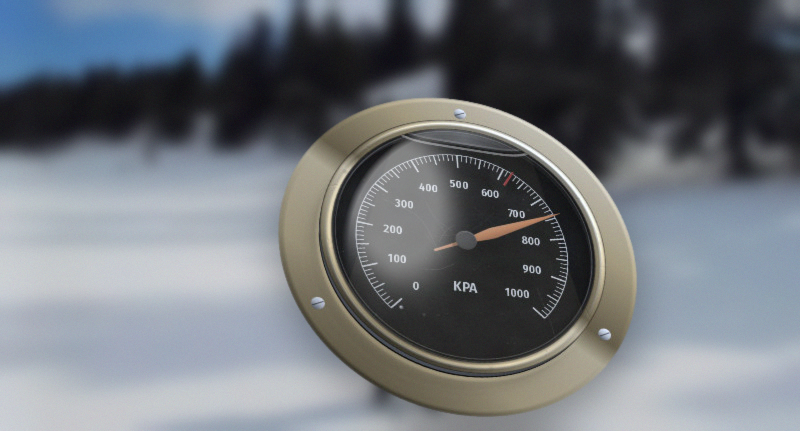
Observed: 750 kPa
